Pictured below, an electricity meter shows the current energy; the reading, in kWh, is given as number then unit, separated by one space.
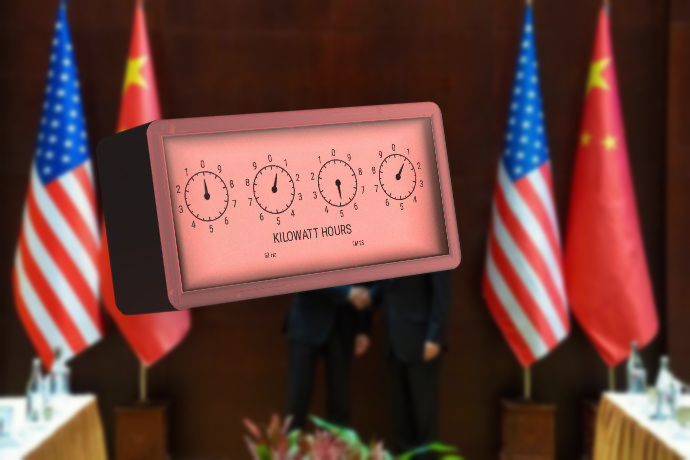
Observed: 51 kWh
